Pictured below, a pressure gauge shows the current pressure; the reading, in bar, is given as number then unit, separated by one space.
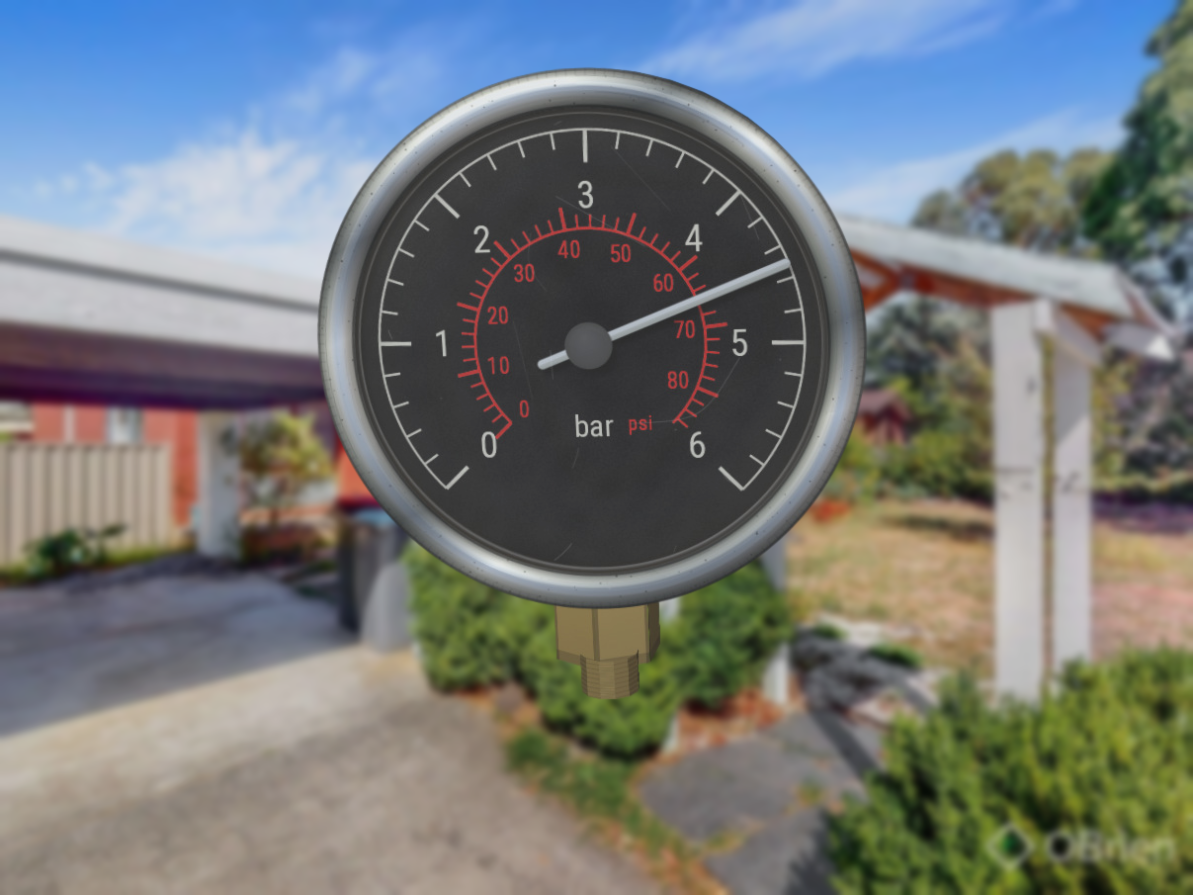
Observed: 4.5 bar
